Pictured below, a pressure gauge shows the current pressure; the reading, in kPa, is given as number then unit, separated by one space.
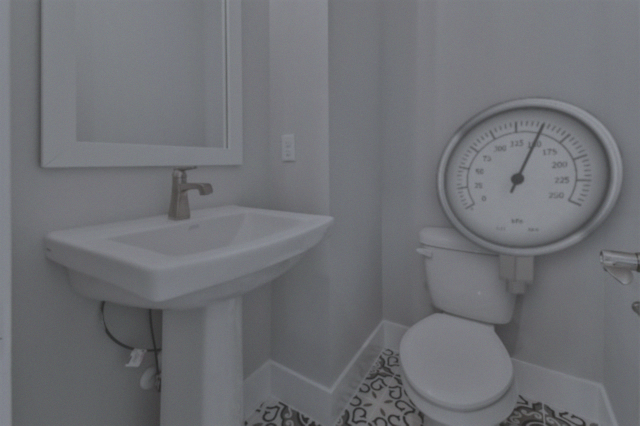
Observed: 150 kPa
